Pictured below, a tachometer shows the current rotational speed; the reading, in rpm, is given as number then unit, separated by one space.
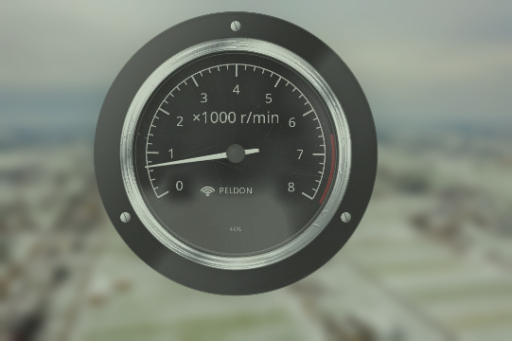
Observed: 700 rpm
